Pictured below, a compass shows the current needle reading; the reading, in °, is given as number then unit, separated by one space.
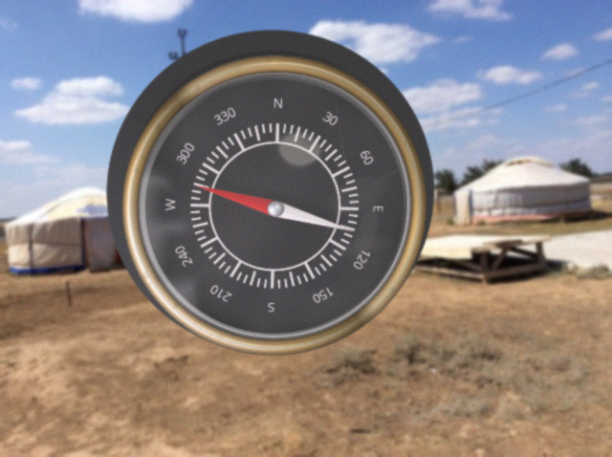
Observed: 285 °
